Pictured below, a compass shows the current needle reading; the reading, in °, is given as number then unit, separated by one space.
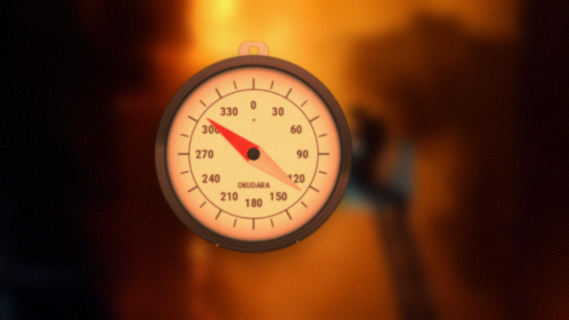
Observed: 307.5 °
